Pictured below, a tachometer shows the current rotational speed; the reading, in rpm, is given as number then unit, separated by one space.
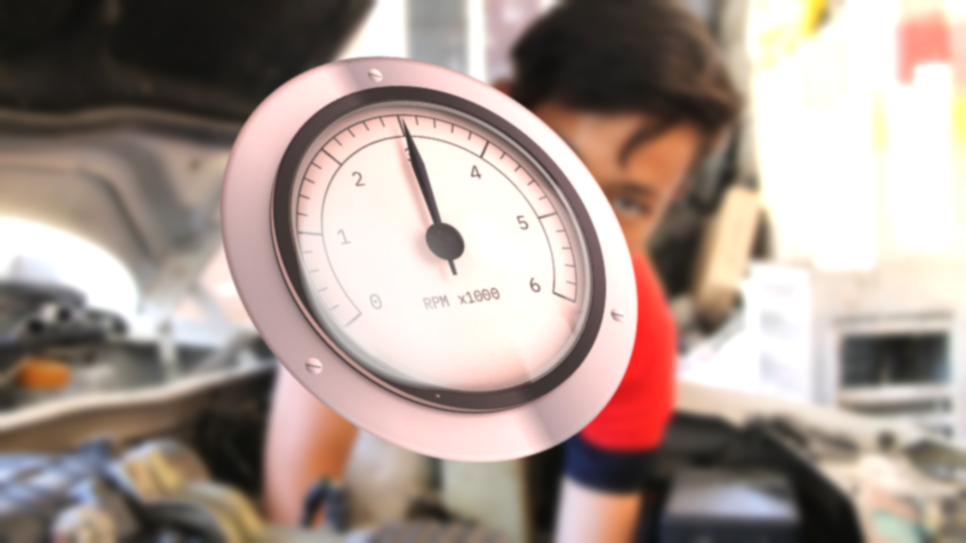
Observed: 3000 rpm
